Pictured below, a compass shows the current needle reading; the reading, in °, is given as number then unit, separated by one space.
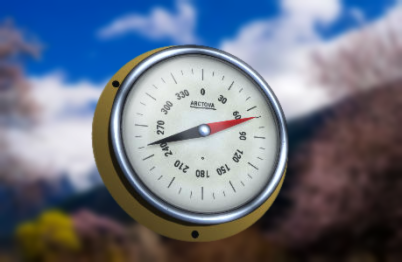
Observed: 70 °
